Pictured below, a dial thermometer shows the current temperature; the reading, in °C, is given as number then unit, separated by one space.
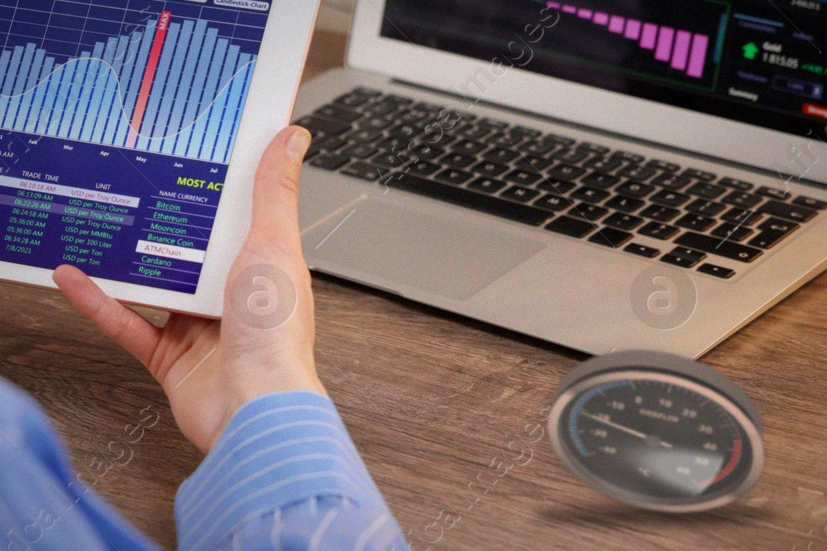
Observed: -20 °C
